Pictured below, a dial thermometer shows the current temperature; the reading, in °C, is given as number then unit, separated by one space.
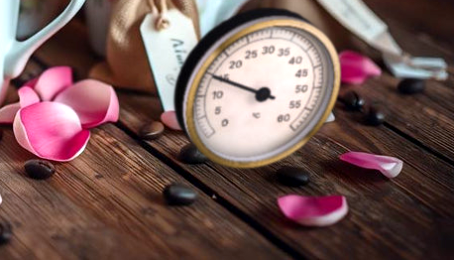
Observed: 15 °C
